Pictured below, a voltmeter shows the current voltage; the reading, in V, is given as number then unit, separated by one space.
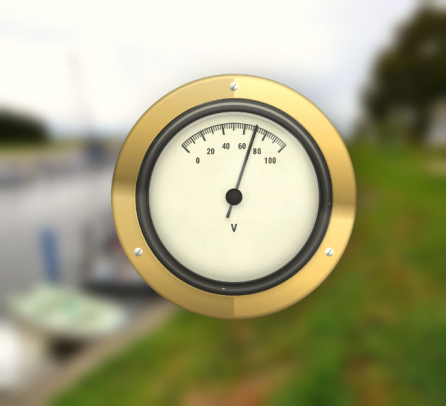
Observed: 70 V
